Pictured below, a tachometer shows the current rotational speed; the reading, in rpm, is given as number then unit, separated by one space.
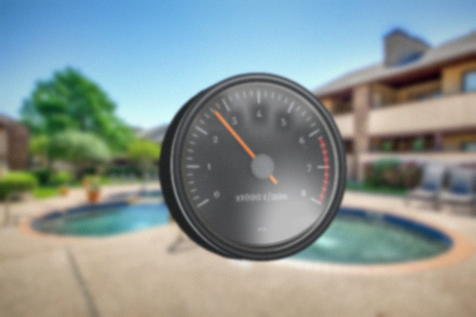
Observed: 2600 rpm
